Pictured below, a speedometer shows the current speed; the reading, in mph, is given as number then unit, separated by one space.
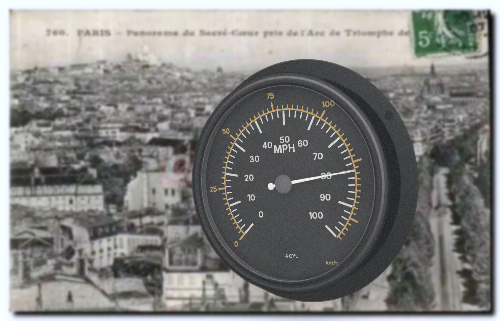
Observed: 80 mph
